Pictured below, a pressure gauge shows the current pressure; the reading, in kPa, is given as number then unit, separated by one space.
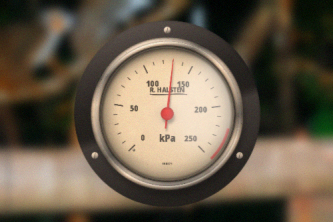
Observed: 130 kPa
